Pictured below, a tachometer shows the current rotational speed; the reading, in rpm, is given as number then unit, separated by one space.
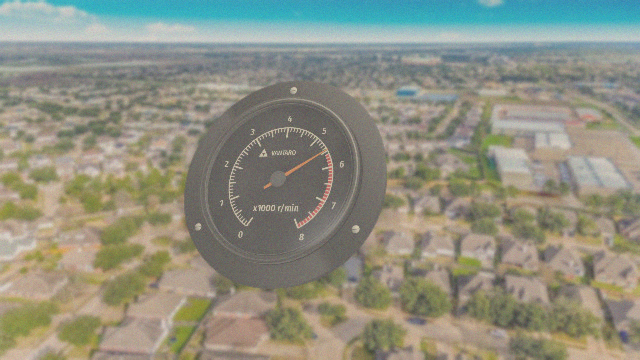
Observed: 5500 rpm
